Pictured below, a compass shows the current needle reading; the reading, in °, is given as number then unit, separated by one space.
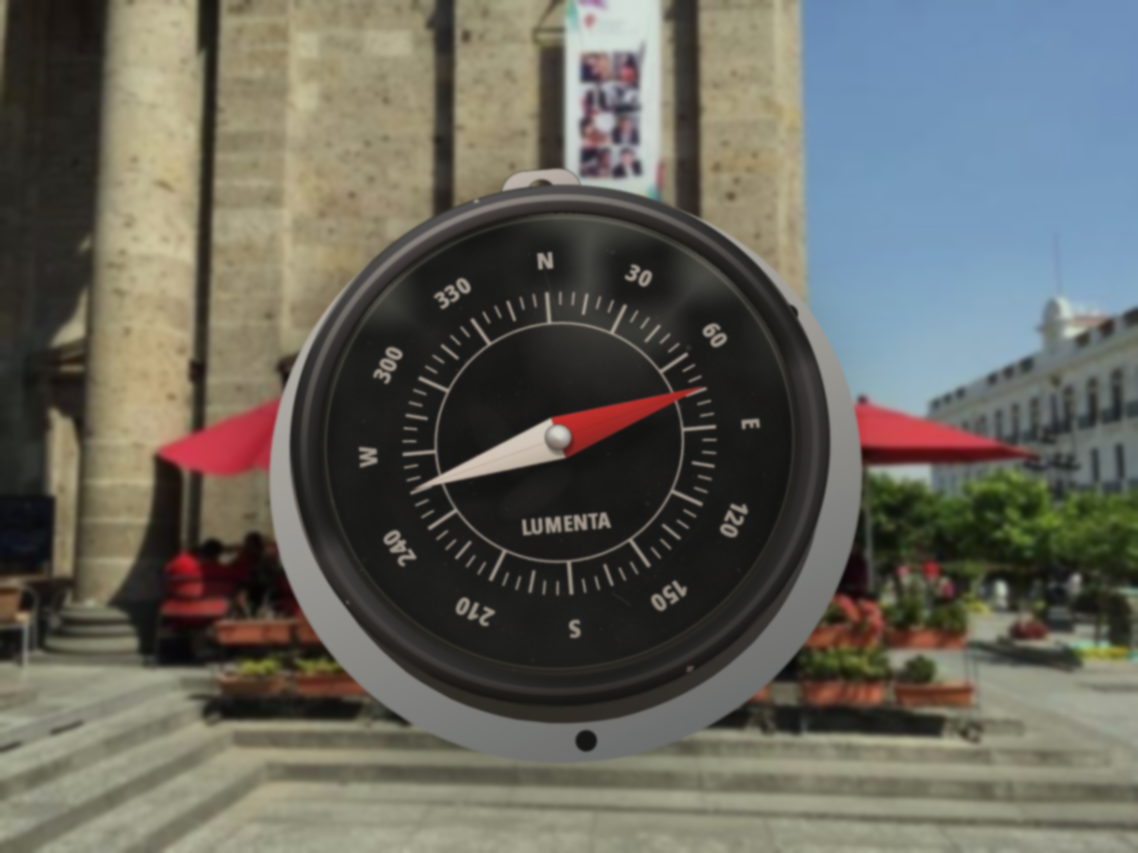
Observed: 75 °
